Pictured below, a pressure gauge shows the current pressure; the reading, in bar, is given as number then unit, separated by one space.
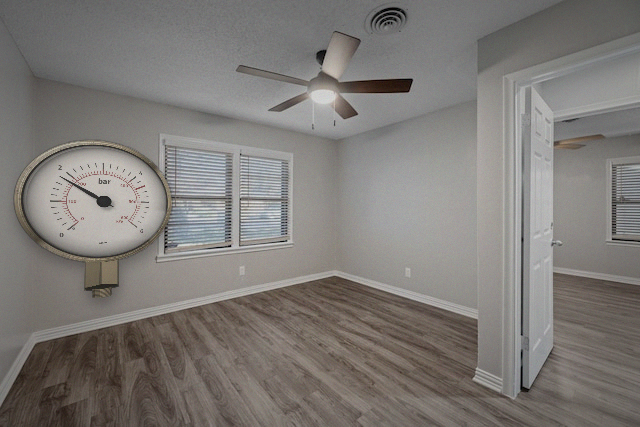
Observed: 1.8 bar
